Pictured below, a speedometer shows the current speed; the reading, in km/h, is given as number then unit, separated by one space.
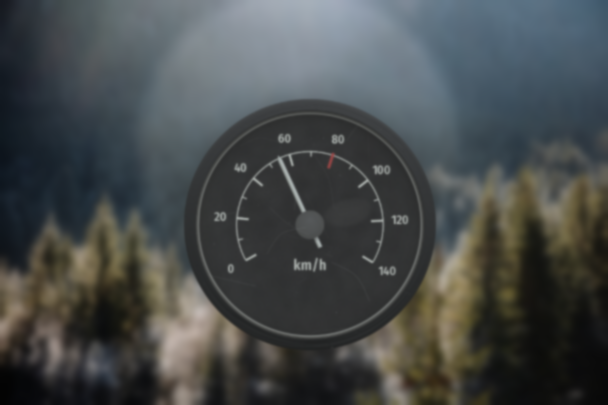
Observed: 55 km/h
